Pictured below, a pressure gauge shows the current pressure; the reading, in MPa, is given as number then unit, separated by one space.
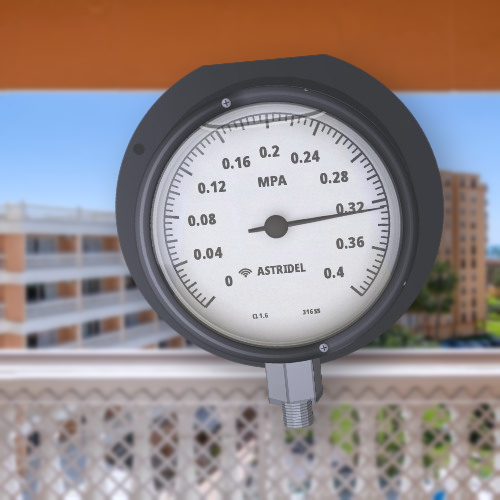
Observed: 0.325 MPa
